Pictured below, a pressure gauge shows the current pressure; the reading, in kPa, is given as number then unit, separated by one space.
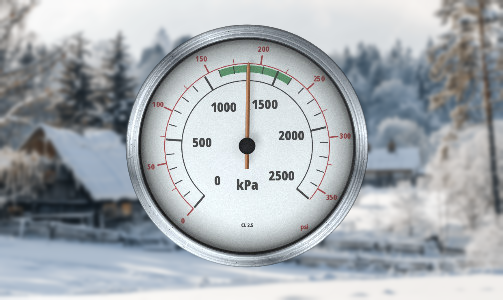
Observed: 1300 kPa
